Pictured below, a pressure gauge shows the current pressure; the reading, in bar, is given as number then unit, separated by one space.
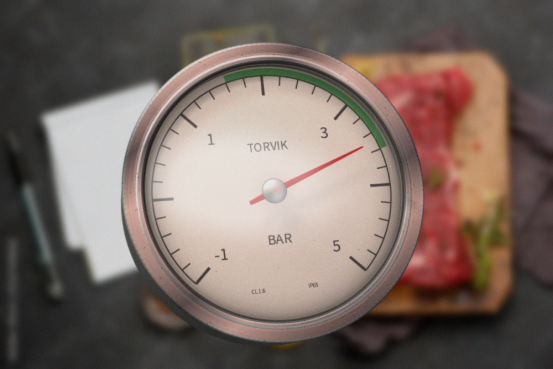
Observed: 3.5 bar
